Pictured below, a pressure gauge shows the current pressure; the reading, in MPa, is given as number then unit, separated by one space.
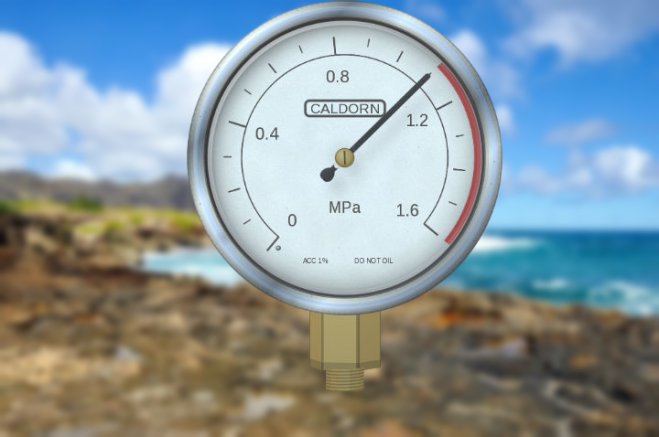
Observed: 1.1 MPa
